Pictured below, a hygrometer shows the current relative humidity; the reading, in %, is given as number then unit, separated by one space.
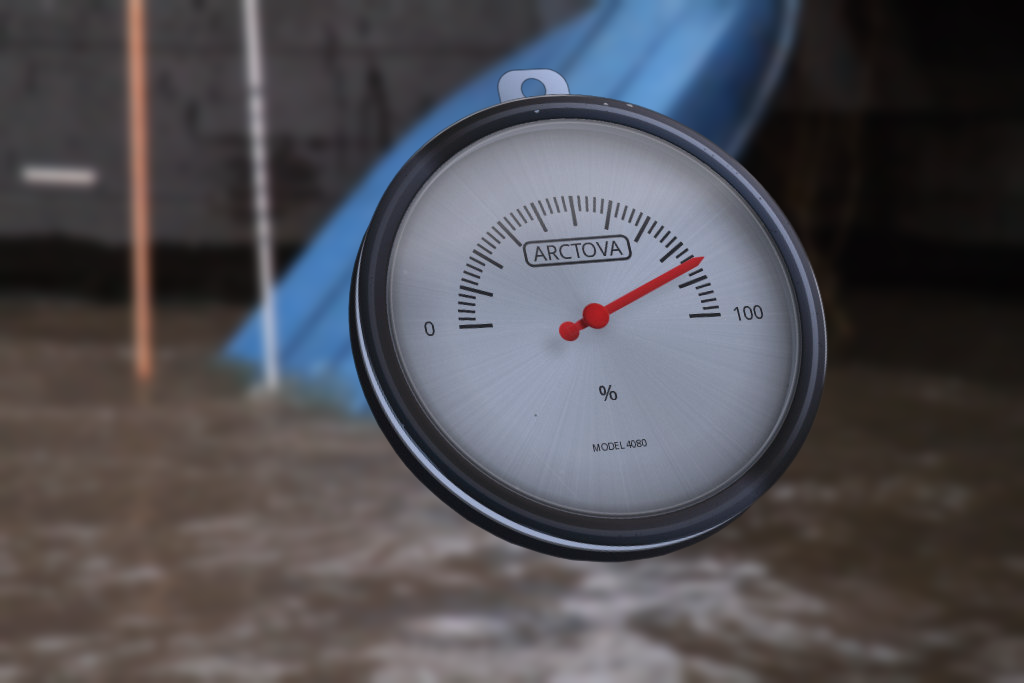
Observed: 86 %
